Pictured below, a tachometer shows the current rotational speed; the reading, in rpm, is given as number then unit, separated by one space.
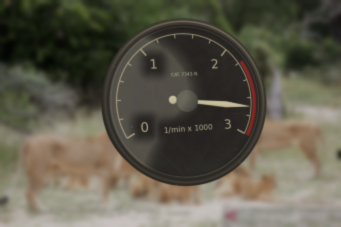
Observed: 2700 rpm
